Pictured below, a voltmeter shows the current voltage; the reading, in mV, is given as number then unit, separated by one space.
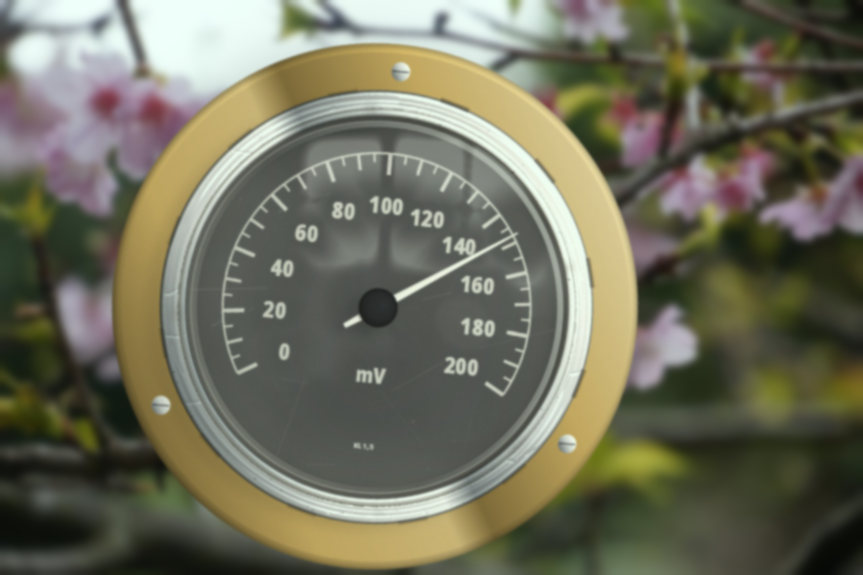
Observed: 147.5 mV
